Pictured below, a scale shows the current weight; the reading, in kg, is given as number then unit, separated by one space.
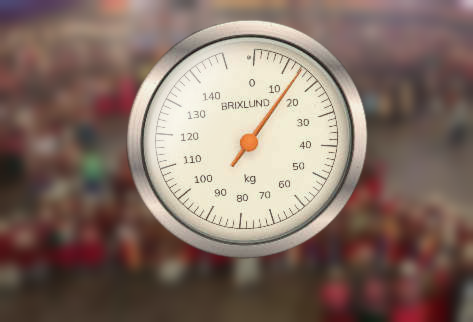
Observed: 14 kg
